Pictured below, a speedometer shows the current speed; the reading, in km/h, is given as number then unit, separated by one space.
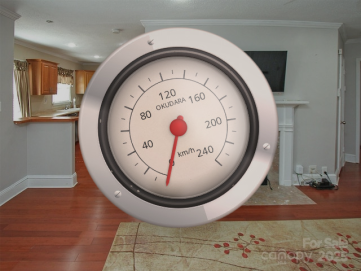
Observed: 0 km/h
